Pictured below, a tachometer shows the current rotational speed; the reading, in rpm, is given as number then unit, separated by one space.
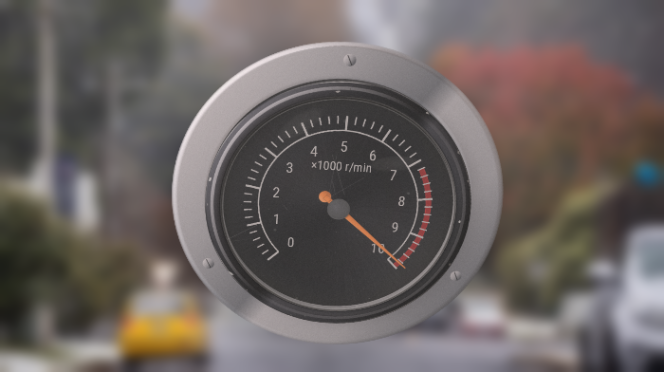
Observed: 9800 rpm
